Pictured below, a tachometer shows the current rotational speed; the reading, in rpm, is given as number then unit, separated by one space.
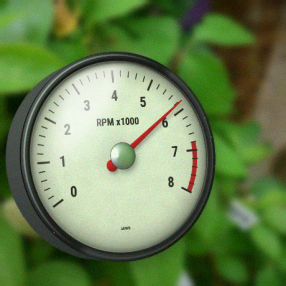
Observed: 5800 rpm
